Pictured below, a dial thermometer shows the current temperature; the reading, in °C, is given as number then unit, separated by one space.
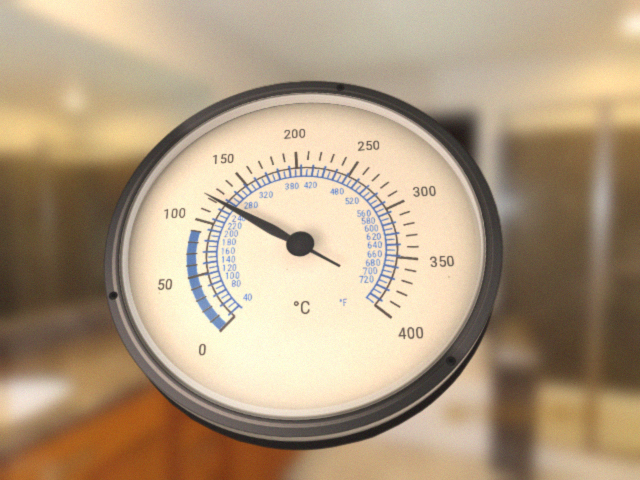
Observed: 120 °C
